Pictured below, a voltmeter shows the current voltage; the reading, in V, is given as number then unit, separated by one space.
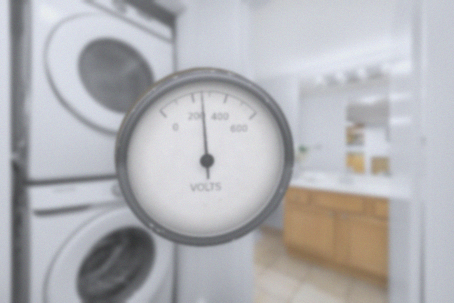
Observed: 250 V
